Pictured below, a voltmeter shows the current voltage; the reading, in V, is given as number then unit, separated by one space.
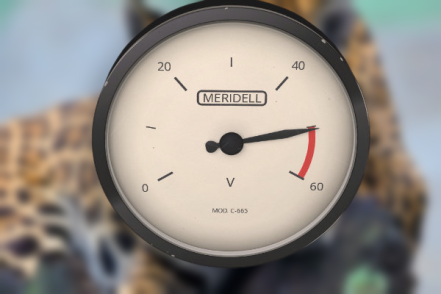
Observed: 50 V
